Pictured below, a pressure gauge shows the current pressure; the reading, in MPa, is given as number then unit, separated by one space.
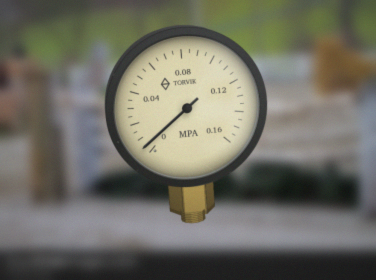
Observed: 0.005 MPa
